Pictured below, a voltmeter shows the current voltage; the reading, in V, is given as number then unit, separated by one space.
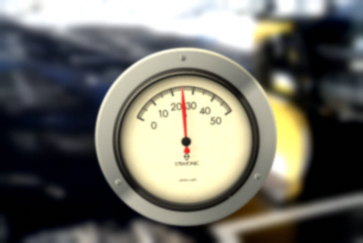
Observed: 25 V
